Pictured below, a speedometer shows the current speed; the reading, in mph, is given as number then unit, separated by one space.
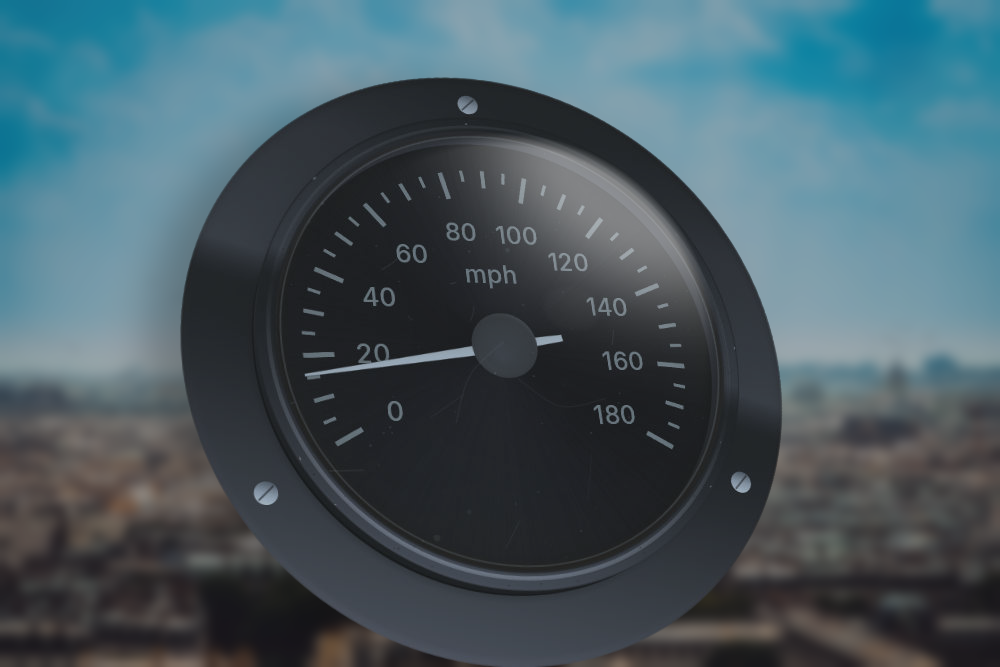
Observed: 15 mph
